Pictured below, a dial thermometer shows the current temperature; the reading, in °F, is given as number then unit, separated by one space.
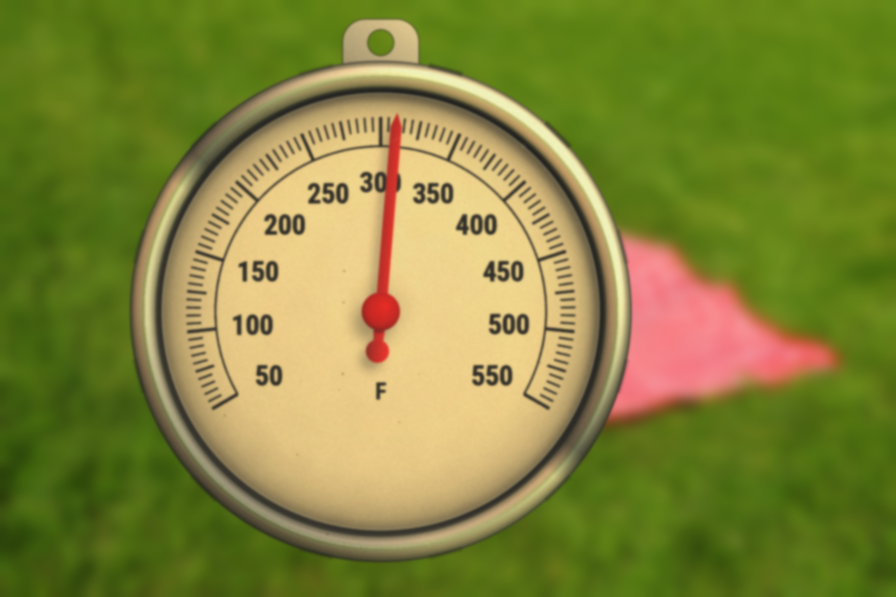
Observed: 310 °F
